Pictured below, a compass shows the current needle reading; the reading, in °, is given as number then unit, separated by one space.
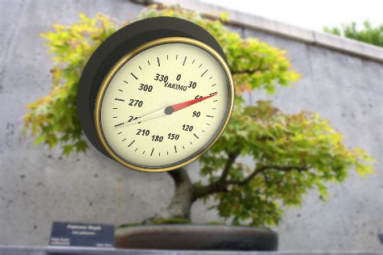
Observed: 60 °
